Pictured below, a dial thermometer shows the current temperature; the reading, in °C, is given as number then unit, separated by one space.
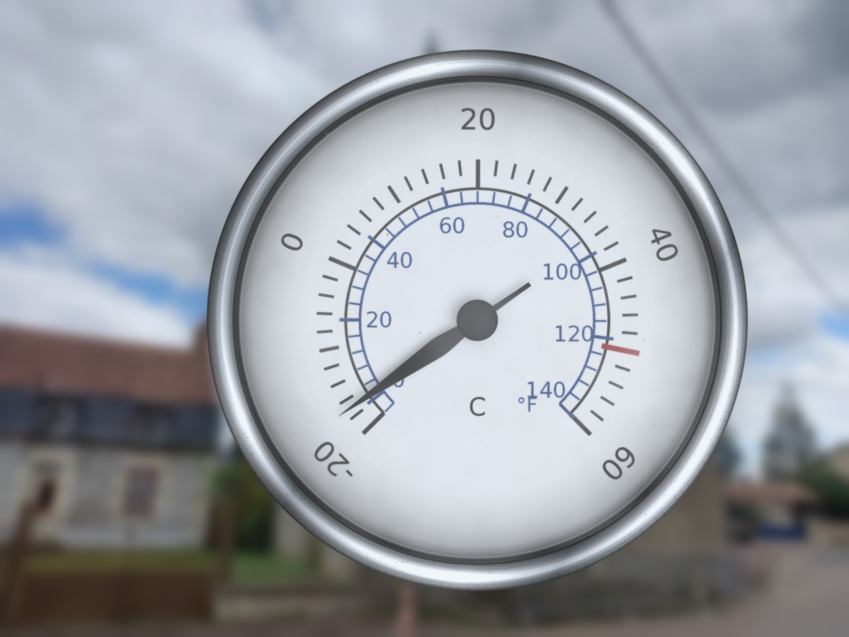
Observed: -17 °C
